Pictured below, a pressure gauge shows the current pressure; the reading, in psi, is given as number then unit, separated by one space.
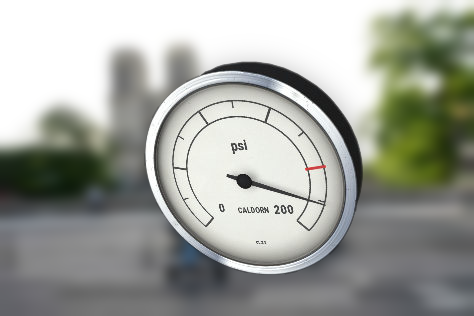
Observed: 180 psi
